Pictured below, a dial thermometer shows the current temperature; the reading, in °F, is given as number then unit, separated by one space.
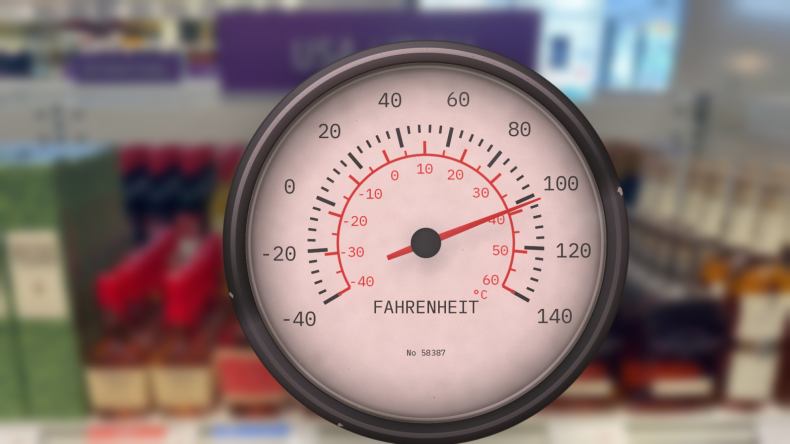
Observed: 102 °F
